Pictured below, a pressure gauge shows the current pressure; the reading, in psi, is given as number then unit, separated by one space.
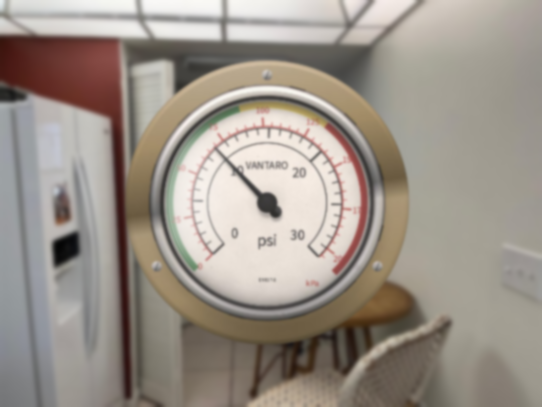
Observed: 10 psi
